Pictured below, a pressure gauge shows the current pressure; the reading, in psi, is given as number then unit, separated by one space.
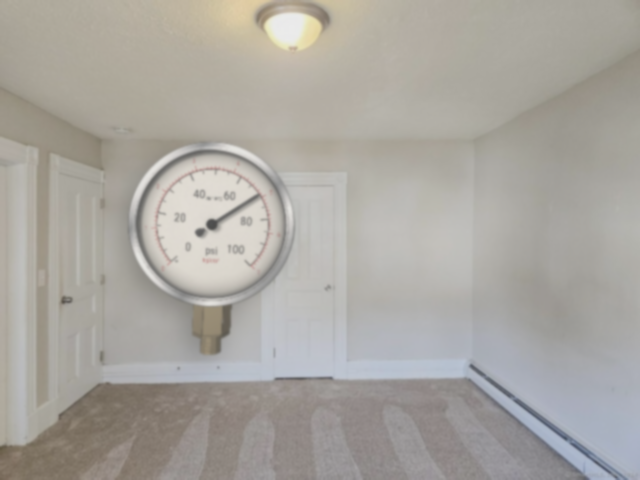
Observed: 70 psi
